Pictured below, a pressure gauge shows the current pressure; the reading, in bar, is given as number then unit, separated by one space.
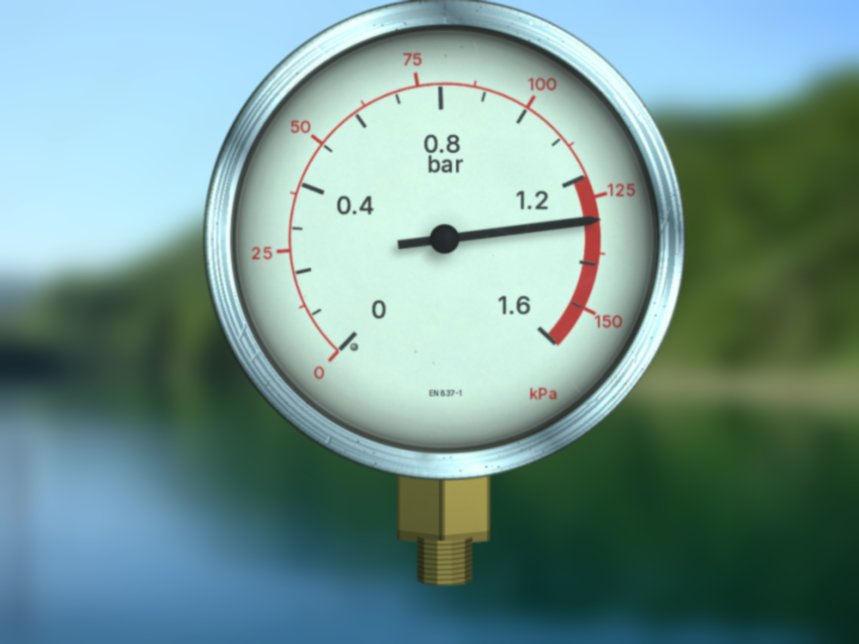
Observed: 1.3 bar
